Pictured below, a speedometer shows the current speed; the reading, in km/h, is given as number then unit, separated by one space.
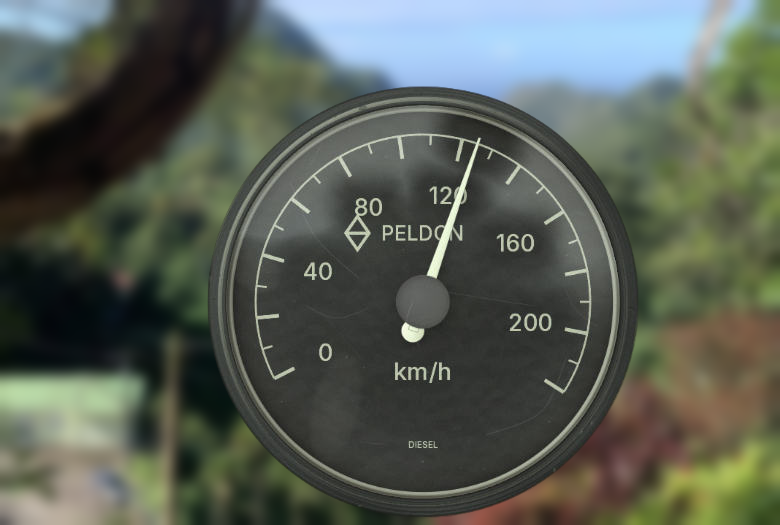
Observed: 125 km/h
